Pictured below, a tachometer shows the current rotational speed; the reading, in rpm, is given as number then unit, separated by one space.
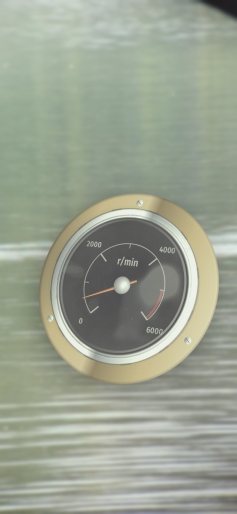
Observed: 500 rpm
